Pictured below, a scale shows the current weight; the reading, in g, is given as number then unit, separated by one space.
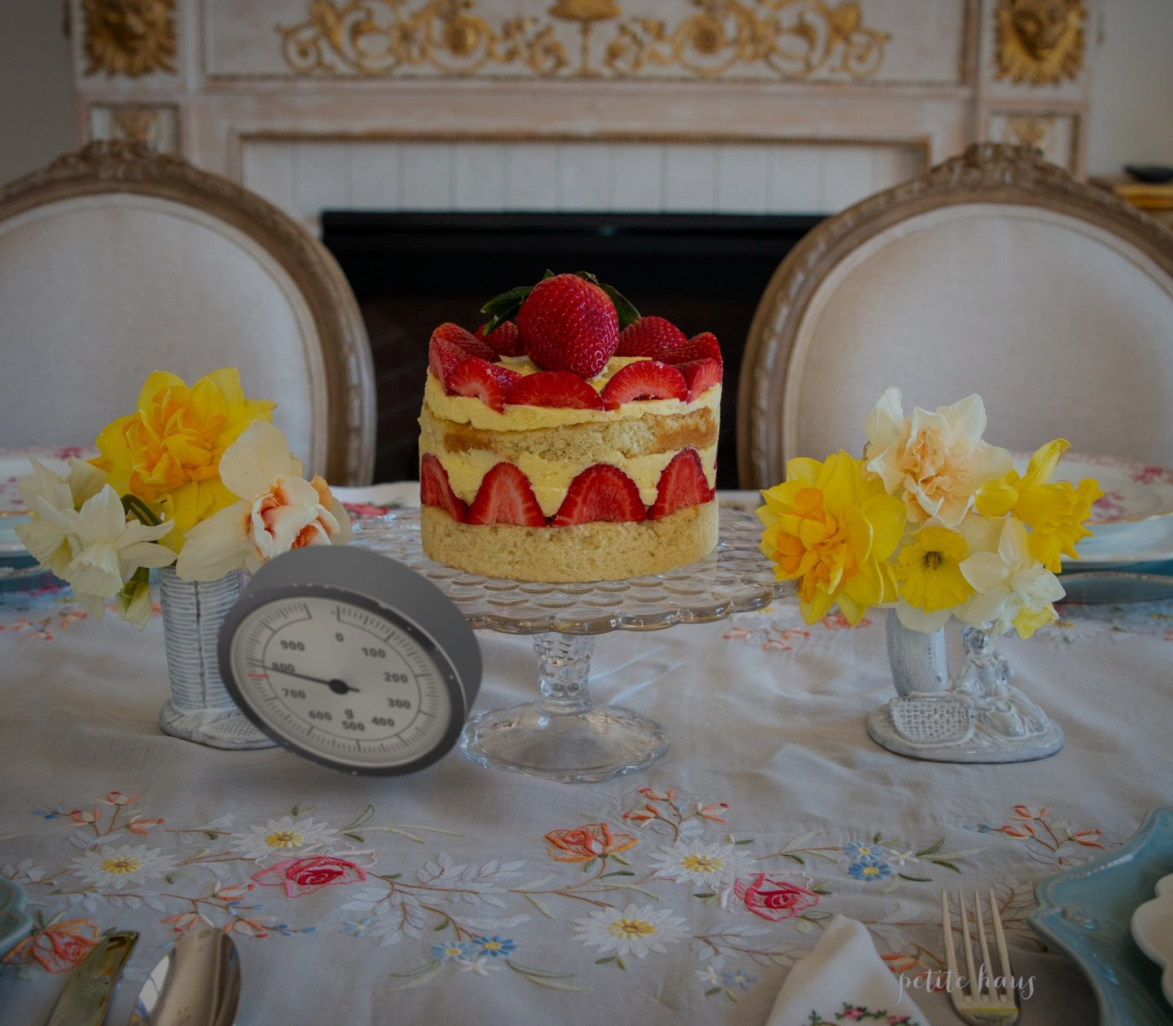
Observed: 800 g
